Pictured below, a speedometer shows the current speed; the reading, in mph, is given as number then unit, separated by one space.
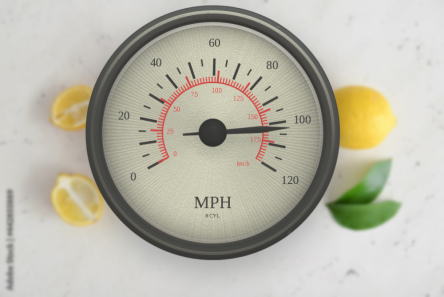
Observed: 102.5 mph
